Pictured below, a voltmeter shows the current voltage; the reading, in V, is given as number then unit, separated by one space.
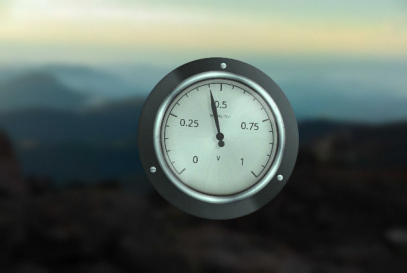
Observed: 0.45 V
